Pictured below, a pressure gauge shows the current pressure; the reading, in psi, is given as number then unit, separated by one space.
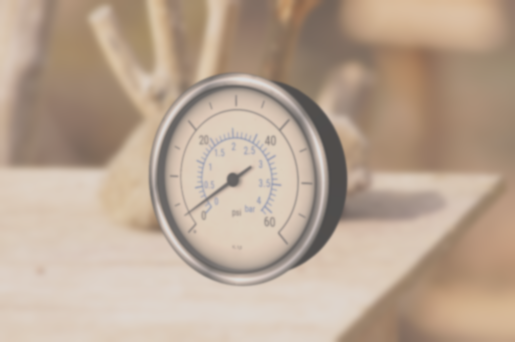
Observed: 2.5 psi
